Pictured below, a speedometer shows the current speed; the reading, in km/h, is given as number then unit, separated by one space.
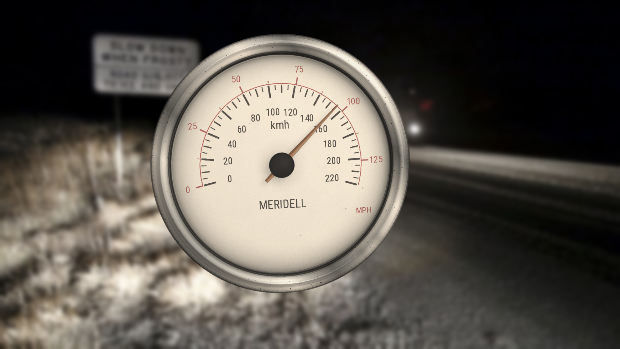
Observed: 155 km/h
